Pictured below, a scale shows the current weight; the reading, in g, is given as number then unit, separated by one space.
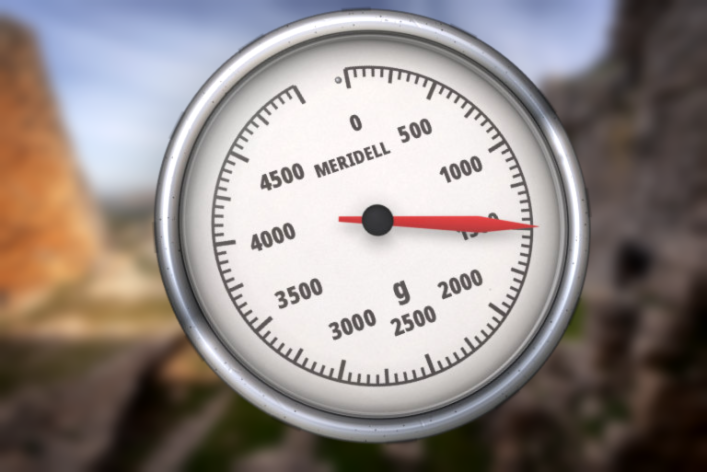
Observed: 1500 g
